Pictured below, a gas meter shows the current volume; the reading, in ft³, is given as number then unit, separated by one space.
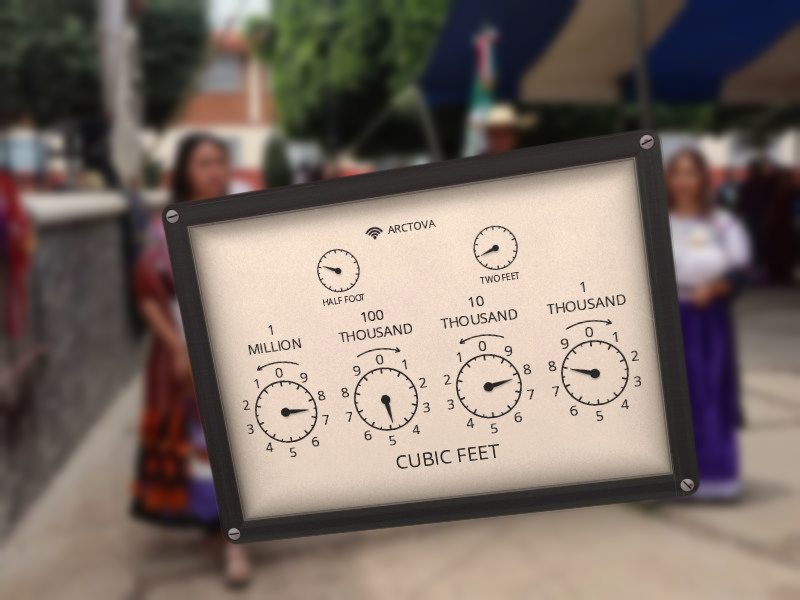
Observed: 747800 ft³
